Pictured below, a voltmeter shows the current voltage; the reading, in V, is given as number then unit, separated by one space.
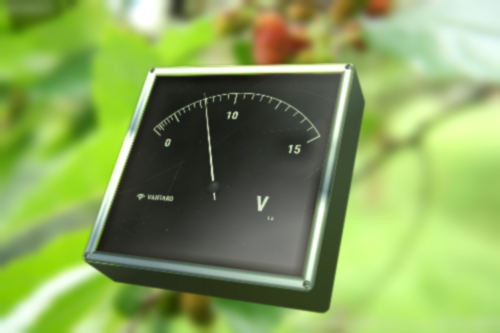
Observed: 8 V
